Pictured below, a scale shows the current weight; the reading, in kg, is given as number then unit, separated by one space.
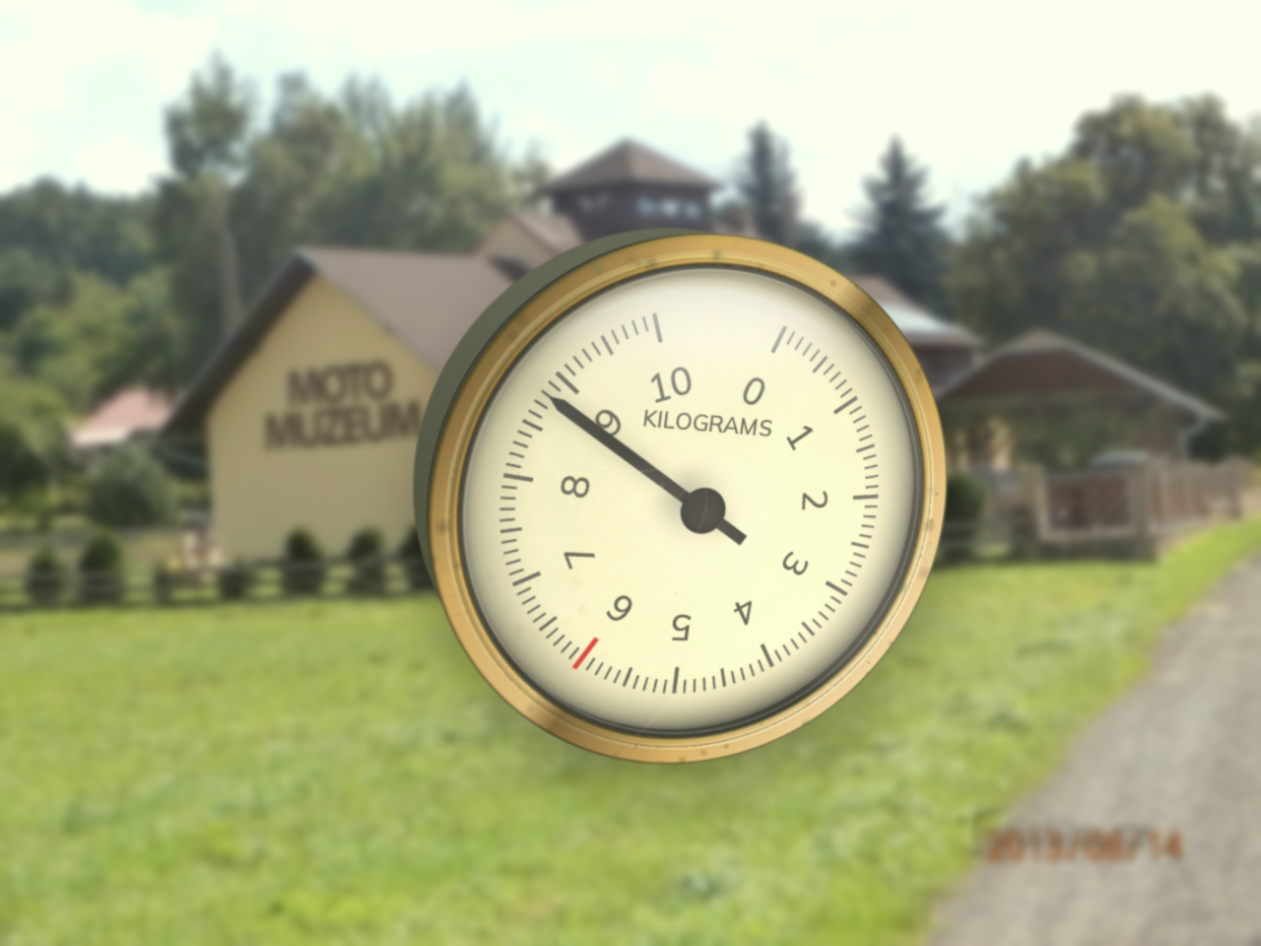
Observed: 8.8 kg
